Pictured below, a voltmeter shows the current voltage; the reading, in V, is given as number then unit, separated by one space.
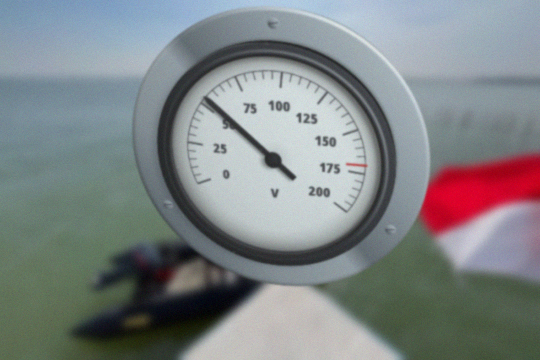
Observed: 55 V
